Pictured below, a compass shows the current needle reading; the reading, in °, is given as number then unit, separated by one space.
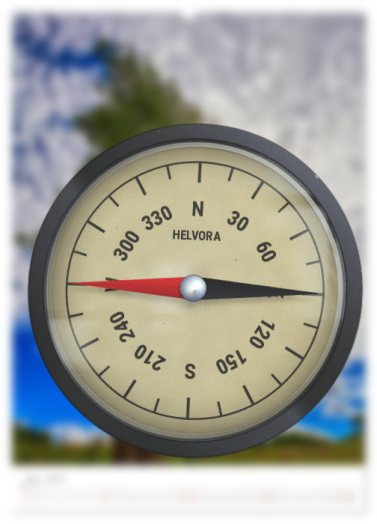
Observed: 270 °
